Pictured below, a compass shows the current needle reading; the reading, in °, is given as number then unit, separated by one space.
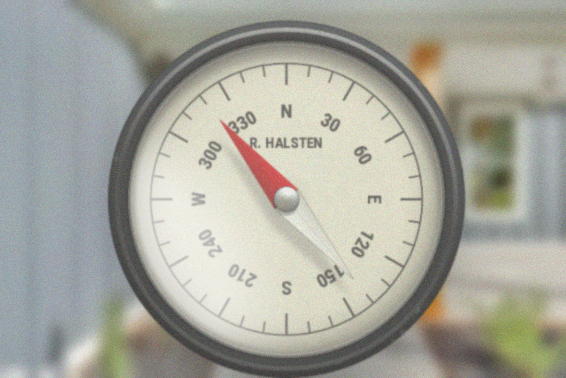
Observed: 320 °
